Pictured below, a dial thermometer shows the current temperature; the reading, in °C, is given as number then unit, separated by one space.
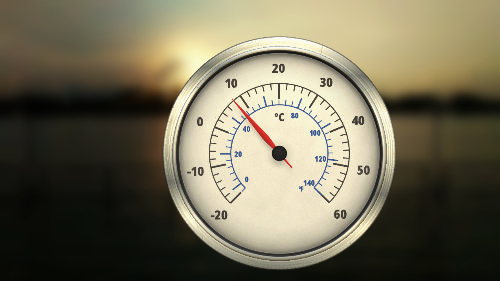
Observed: 8 °C
